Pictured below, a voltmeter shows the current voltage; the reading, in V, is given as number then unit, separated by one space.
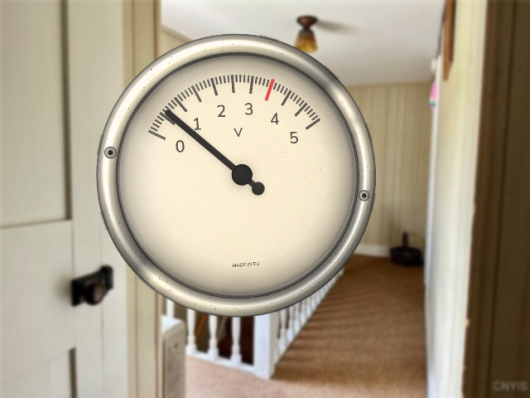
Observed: 0.6 V
